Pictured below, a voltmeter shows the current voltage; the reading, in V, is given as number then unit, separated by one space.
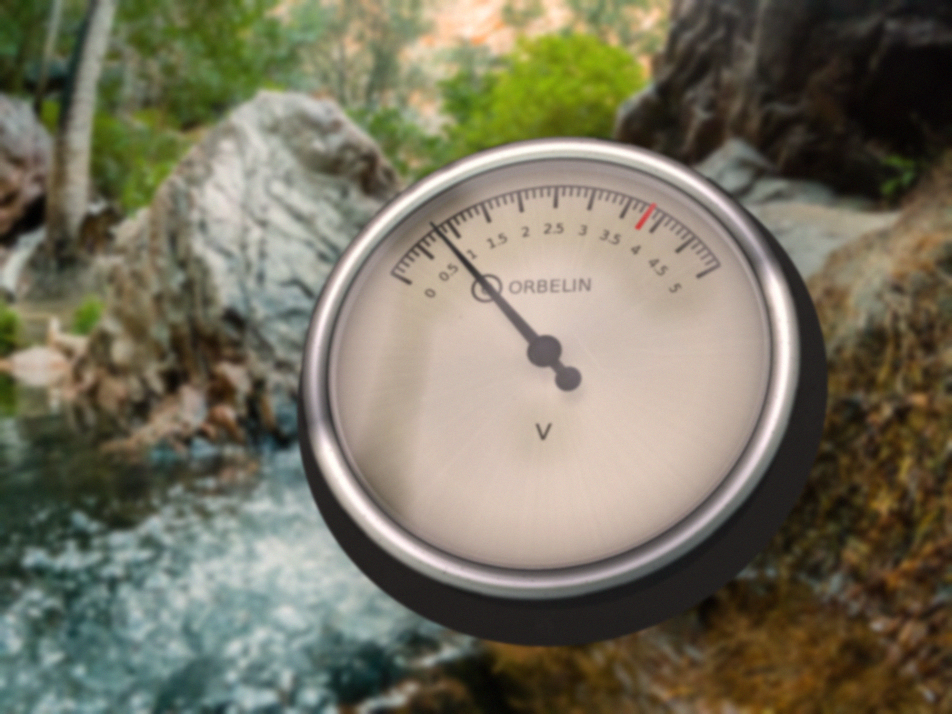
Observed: 0.8 V
